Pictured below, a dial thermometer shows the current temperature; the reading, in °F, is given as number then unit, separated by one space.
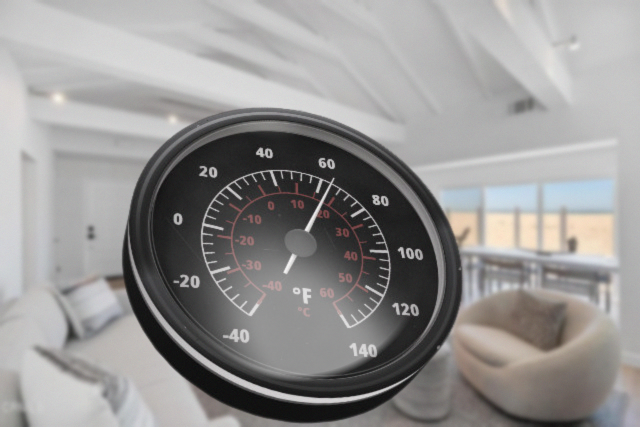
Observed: 64 °F
